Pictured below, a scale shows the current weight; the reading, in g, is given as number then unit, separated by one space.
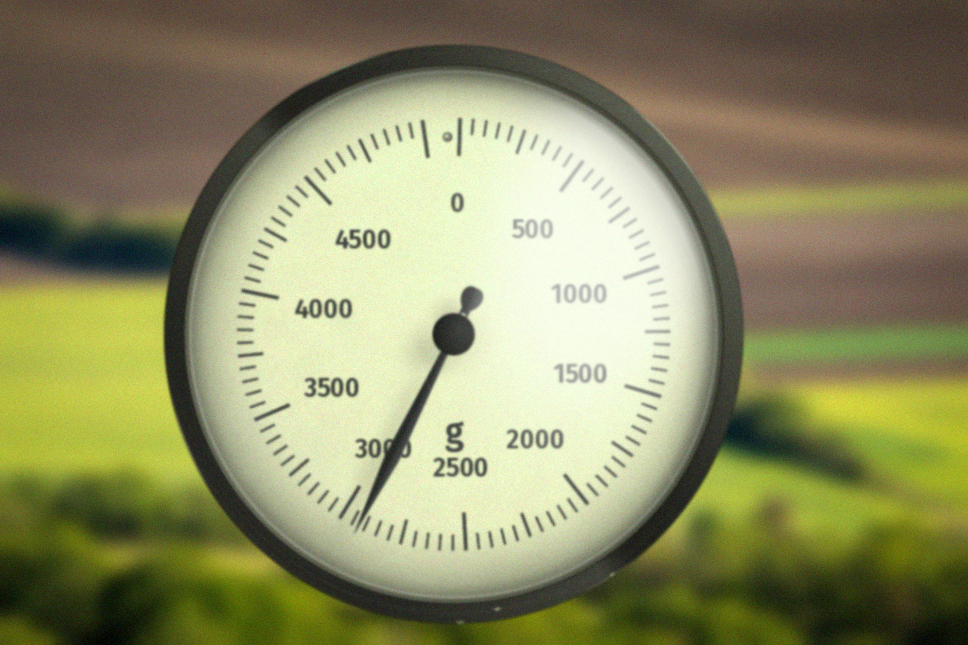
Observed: 2925 g
